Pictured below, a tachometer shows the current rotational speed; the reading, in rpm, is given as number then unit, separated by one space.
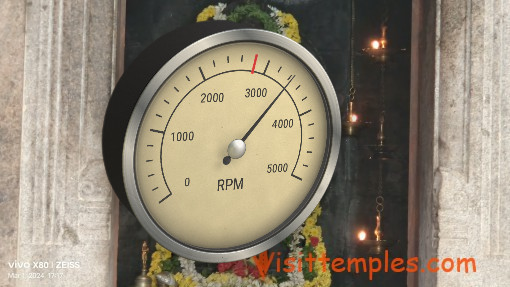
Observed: 3400 rpm
